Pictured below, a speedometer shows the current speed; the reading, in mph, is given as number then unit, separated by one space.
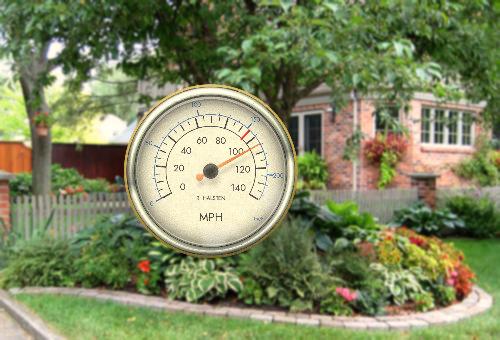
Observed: 105 mph
